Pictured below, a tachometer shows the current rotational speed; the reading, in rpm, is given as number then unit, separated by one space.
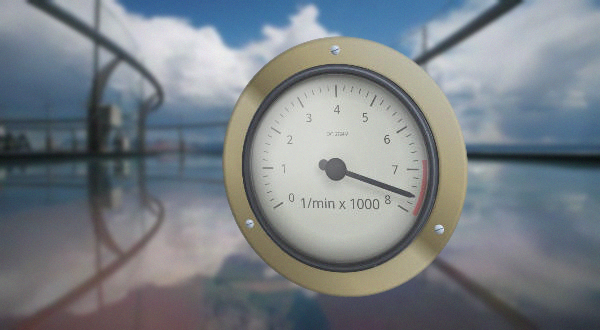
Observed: 7600 rpm
